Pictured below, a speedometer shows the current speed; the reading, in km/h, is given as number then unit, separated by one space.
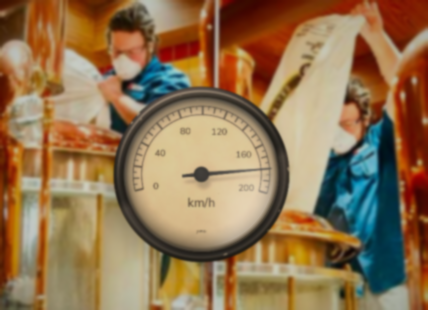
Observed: 180 km/h
